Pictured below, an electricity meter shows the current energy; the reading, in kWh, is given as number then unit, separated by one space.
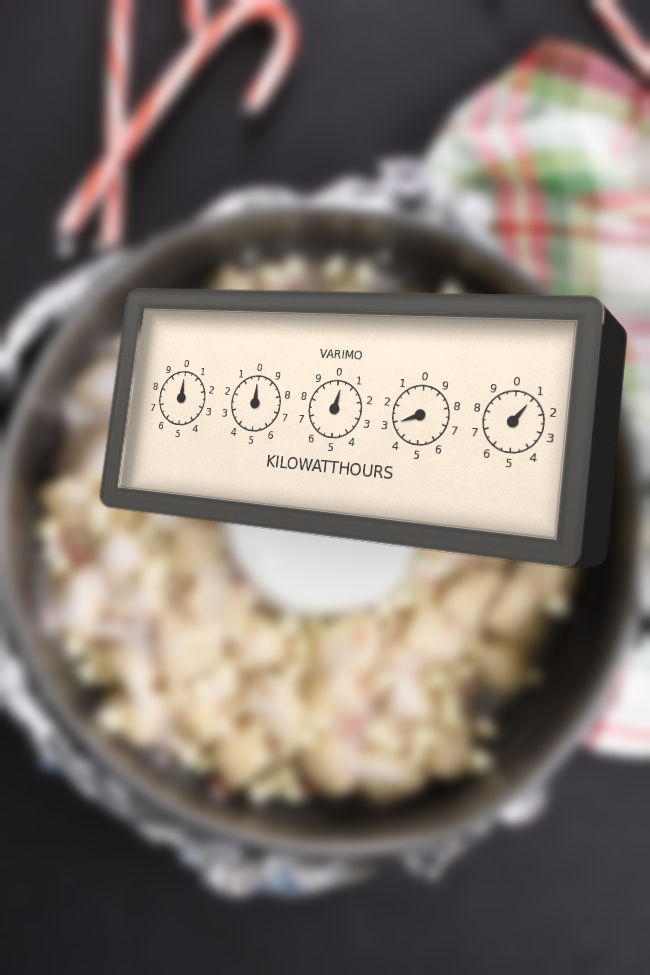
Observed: 31 kWh
